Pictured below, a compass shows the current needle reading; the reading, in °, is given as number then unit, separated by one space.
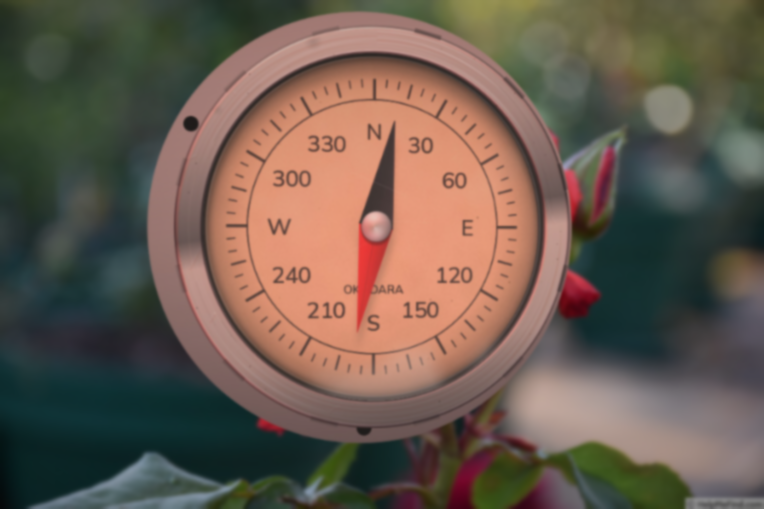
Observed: 190 °
